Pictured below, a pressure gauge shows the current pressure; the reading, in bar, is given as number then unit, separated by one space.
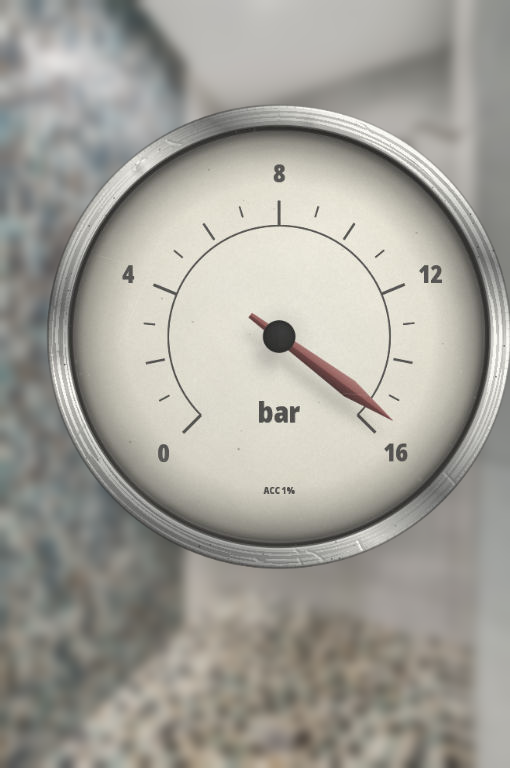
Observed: 15.5 bar
